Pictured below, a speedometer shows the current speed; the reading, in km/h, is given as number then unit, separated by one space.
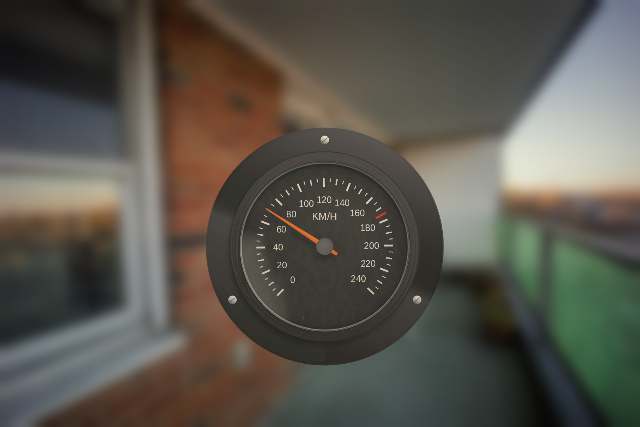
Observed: 70 km/h
